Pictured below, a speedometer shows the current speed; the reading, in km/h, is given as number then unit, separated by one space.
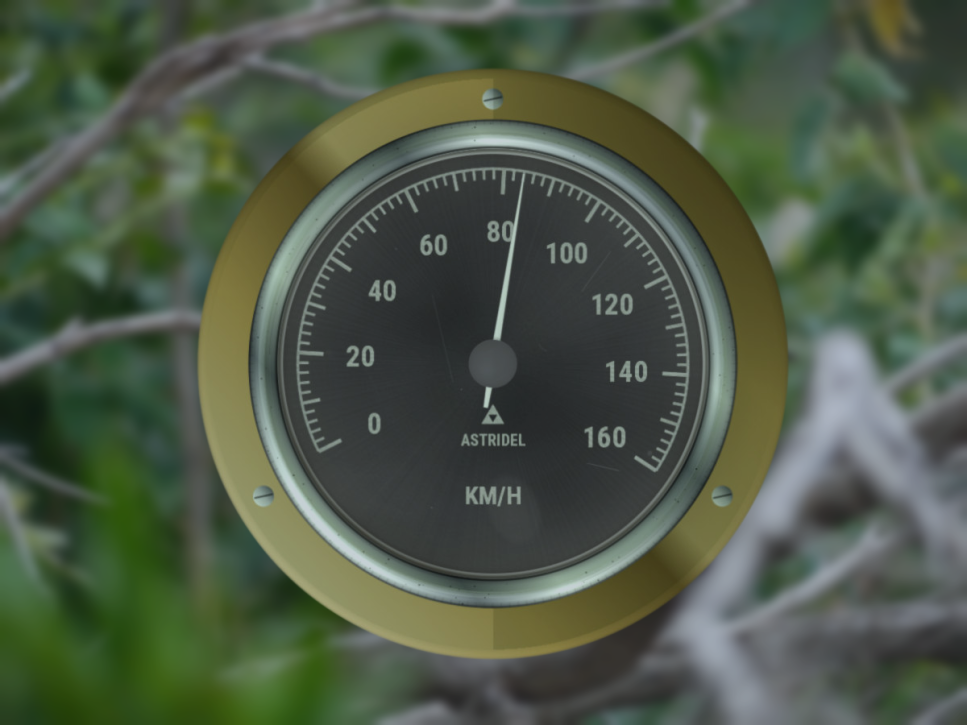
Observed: 84 km/h
